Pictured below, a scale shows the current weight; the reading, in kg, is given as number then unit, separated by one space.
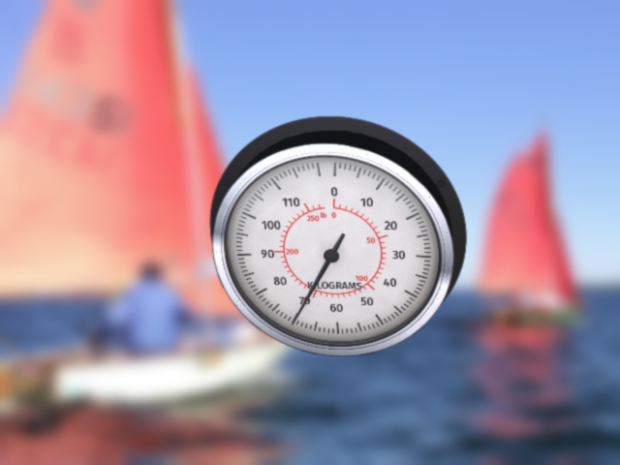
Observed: 70 kg
